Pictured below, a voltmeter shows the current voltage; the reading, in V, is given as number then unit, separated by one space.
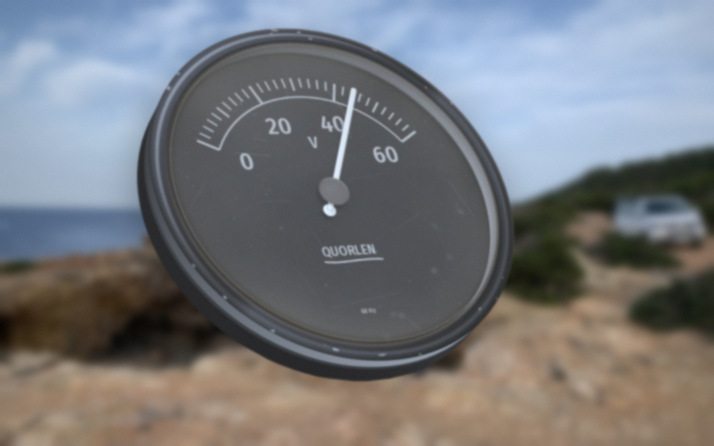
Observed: 44 V
